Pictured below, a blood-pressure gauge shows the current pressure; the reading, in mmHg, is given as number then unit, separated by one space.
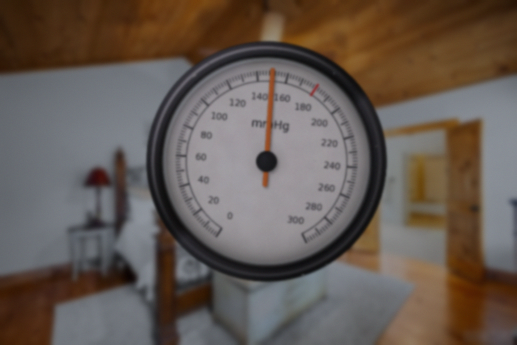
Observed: 150 mmHg
